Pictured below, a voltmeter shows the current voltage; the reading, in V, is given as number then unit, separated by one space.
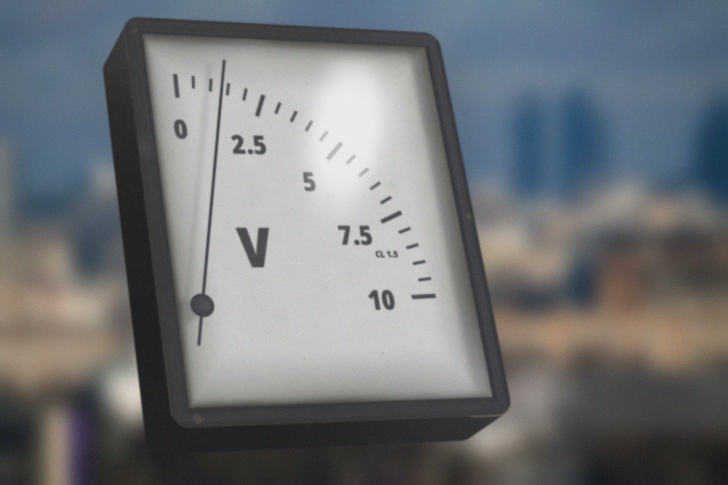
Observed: 1.25 V
